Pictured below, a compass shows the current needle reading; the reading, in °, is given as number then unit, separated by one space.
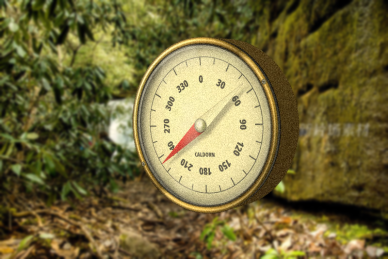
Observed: 232.5 °
